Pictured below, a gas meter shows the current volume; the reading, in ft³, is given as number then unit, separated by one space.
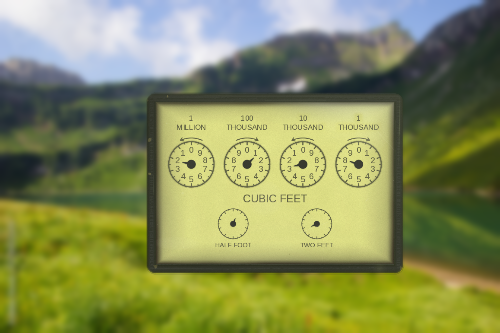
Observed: 212800 ft³
